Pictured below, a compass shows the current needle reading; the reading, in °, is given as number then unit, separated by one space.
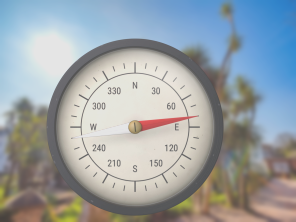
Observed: 80 °
